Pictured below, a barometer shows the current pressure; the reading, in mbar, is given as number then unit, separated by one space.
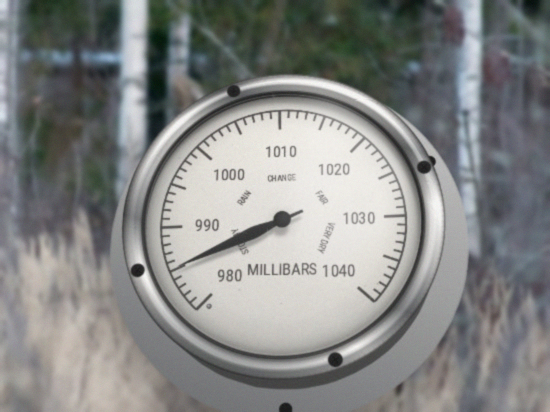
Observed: 985 mbar
